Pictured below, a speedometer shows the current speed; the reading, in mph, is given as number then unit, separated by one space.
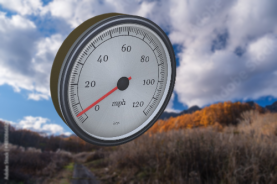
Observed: 5 mph
